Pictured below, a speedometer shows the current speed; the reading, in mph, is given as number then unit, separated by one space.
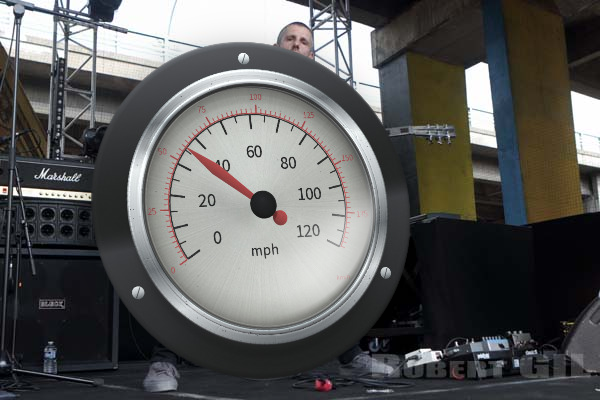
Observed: 35 mph
